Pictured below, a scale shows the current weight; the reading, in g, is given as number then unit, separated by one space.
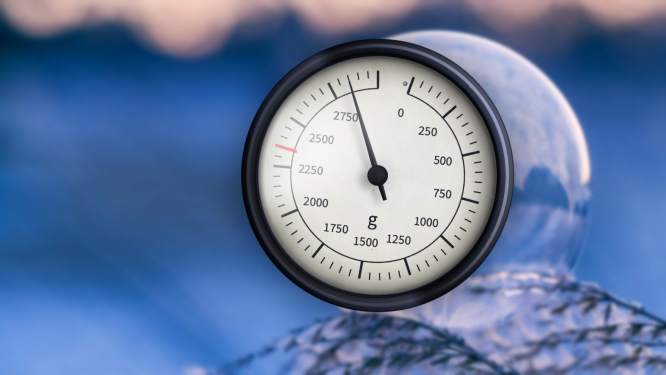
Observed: 2850 g
